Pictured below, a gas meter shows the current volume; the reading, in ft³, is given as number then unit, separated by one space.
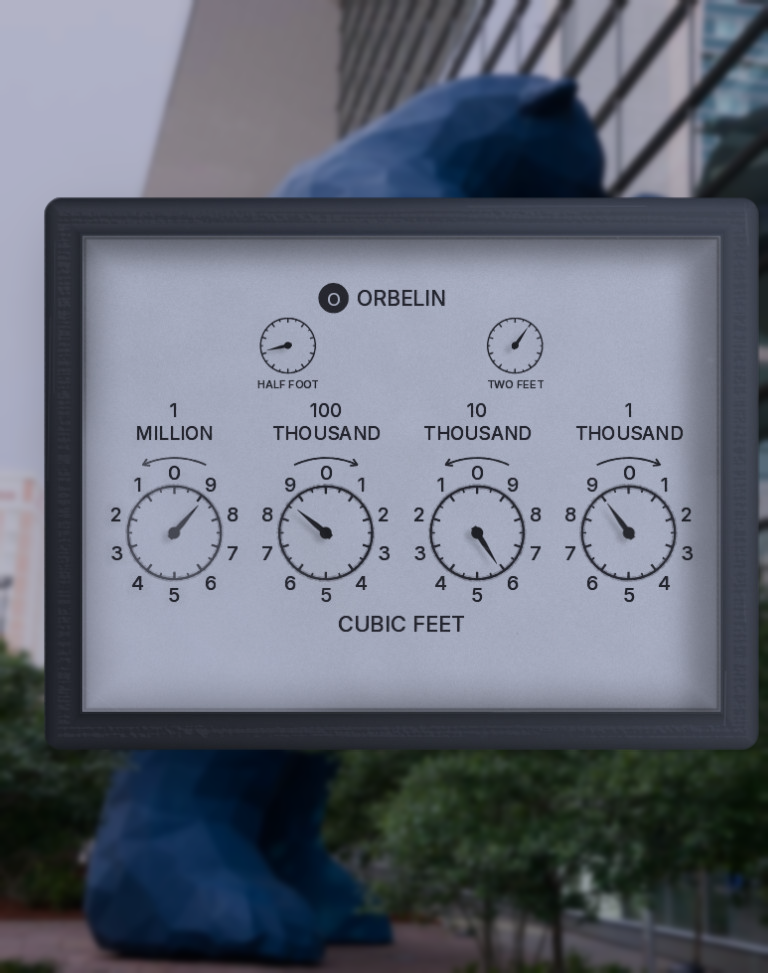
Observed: 885900 ft³
